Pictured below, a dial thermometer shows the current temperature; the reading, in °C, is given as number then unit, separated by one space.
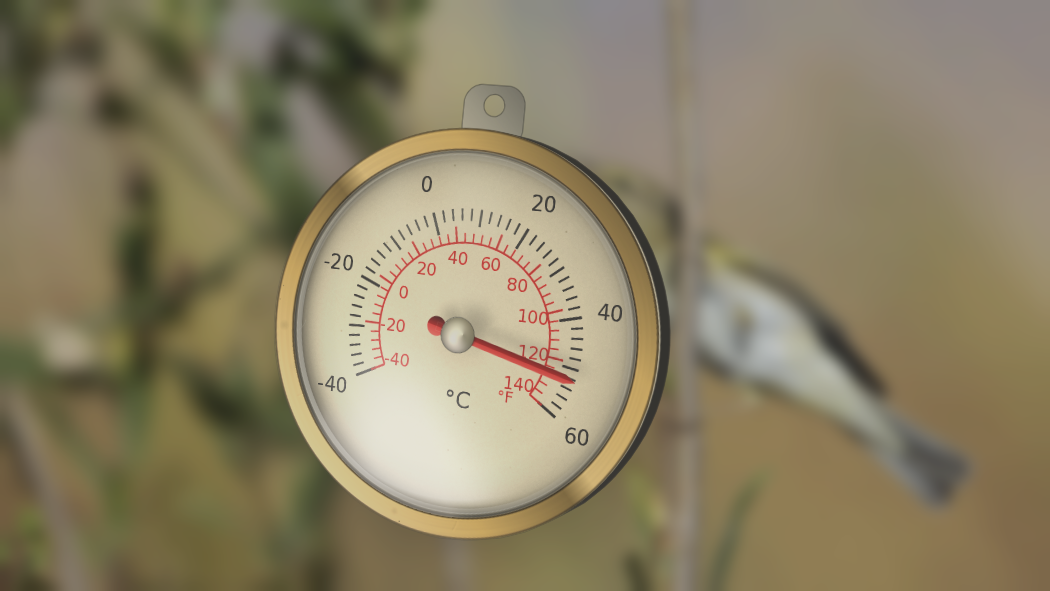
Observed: 52 °C
